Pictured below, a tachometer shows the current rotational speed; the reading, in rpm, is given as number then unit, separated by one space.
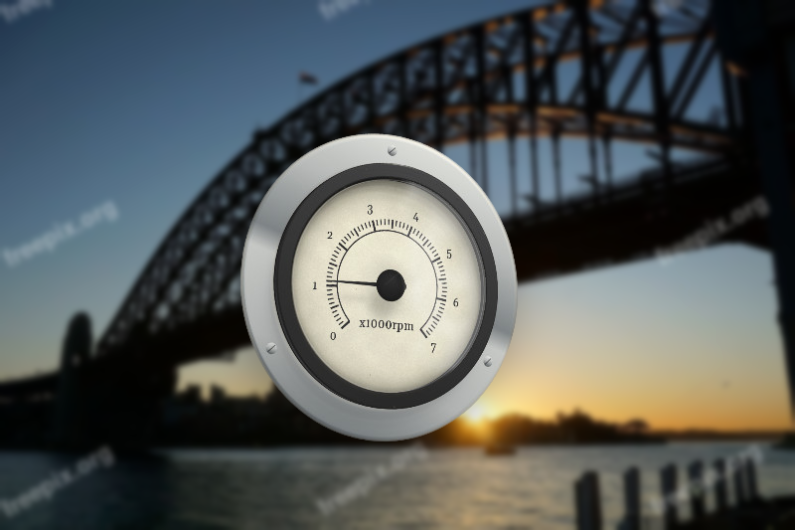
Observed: 1100 rpm
